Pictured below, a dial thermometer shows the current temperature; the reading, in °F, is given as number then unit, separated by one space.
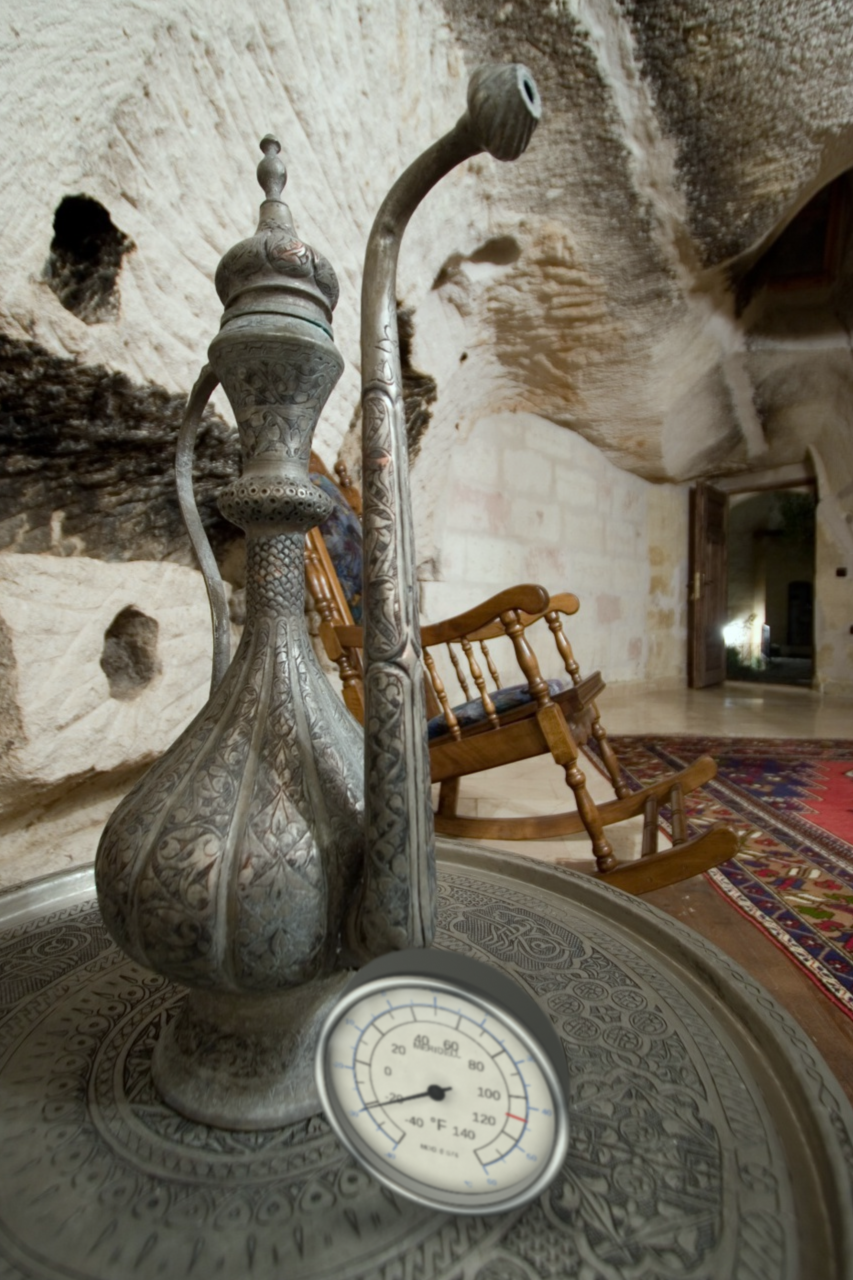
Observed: -20 °F
